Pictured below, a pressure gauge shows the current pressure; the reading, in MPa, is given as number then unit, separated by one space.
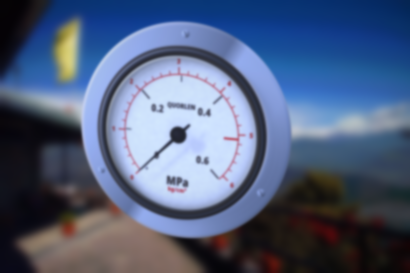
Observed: 0 MPa
